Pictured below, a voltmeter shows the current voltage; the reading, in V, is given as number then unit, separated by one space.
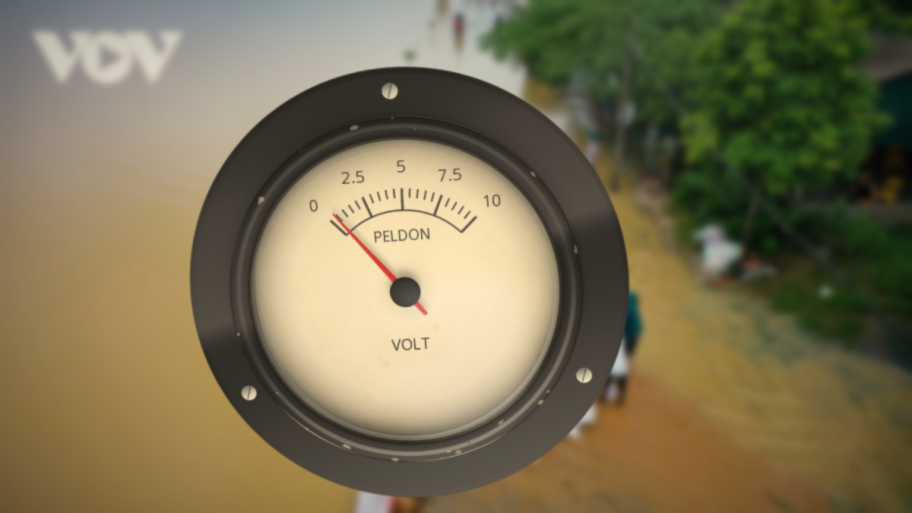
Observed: 0.5 V
